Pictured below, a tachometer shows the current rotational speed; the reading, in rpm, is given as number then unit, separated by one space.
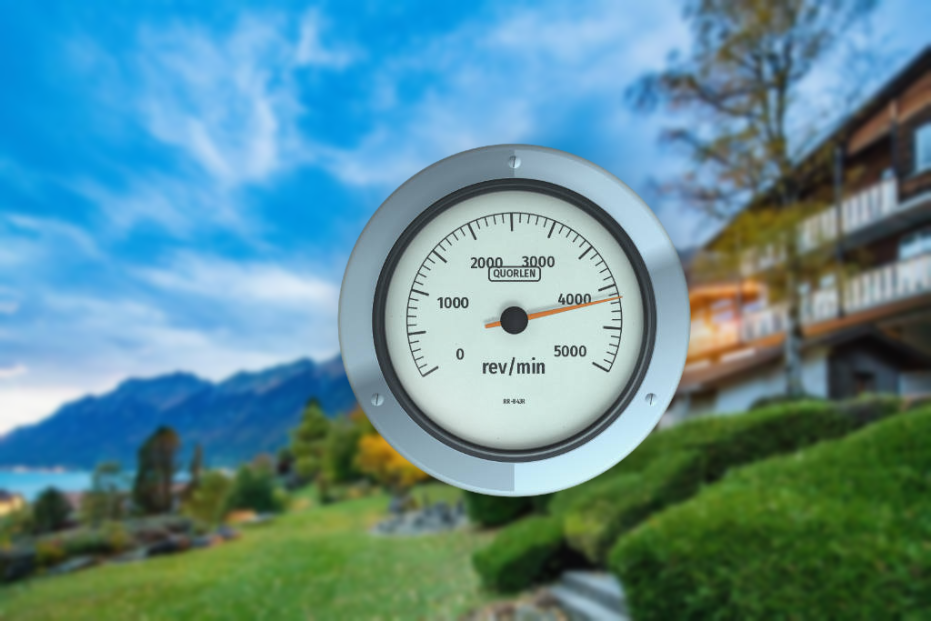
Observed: 4150 rpm
